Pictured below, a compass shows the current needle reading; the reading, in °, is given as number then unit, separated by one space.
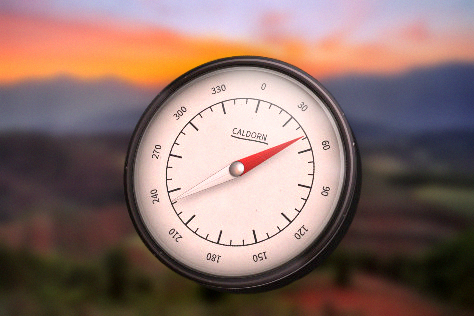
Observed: 50 °
